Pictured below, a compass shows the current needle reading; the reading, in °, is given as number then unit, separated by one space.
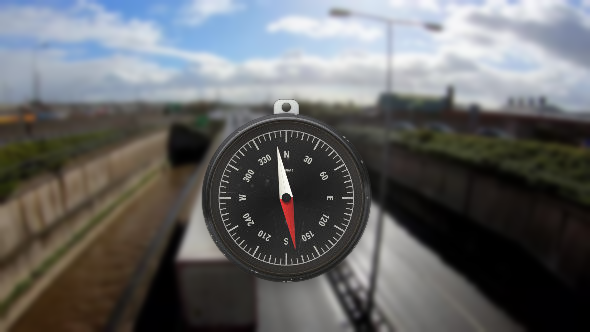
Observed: 170 °
